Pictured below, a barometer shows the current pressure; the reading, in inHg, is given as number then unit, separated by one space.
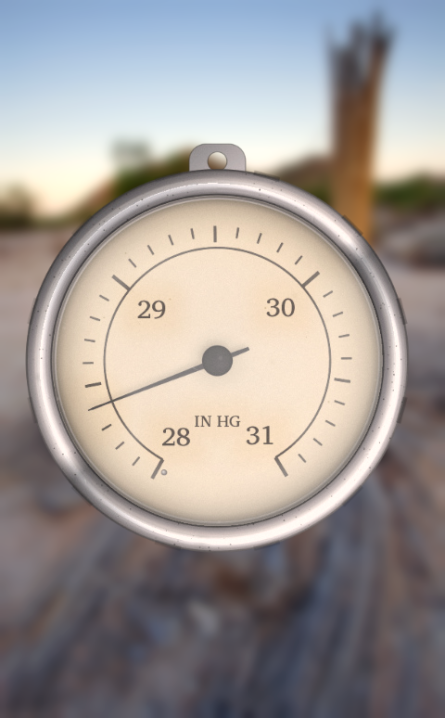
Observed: 28.4 inHg
